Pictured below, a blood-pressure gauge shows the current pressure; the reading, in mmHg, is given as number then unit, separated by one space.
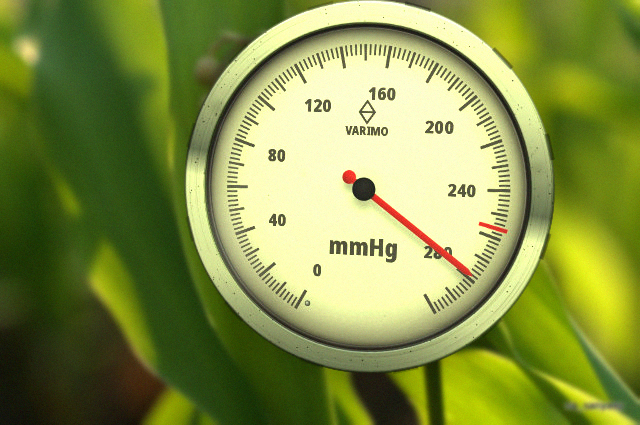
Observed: 278 mmHg
